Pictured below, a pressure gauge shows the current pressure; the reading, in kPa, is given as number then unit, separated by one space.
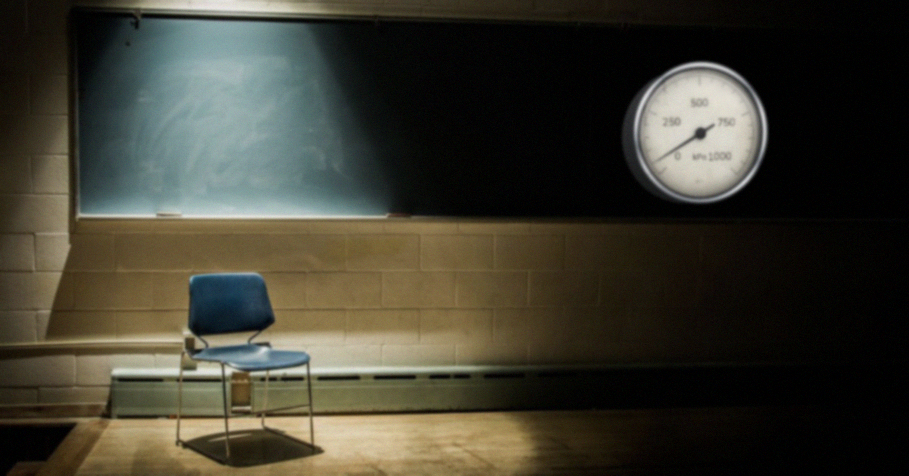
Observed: 50 kPa
